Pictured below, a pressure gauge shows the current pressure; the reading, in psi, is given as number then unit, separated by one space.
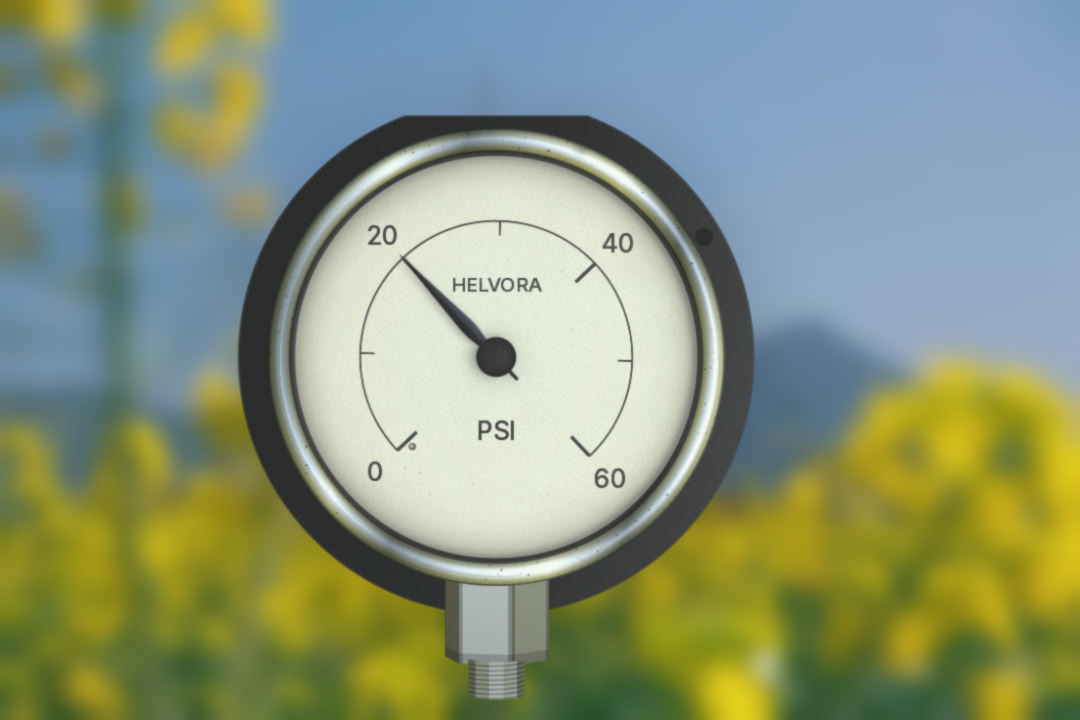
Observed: 20 psi
